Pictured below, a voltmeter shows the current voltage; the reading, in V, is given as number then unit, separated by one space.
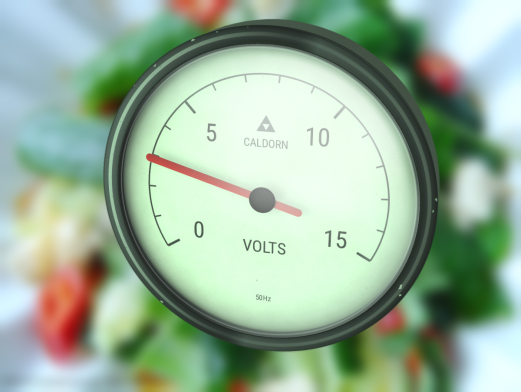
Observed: 3 V
